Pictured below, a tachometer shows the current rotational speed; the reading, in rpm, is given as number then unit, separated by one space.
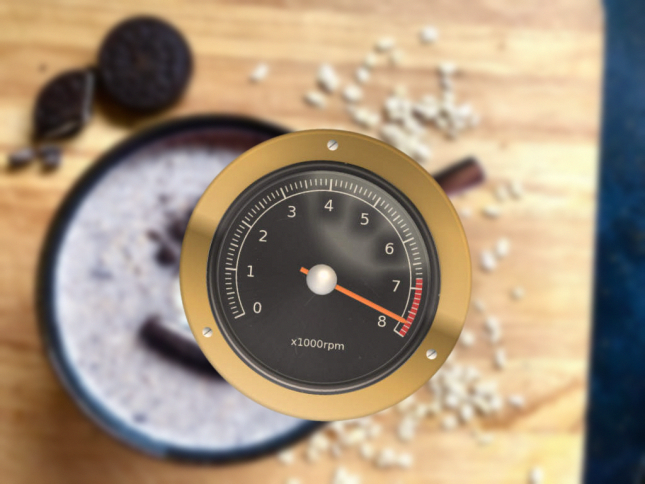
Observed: 7700 rpm
